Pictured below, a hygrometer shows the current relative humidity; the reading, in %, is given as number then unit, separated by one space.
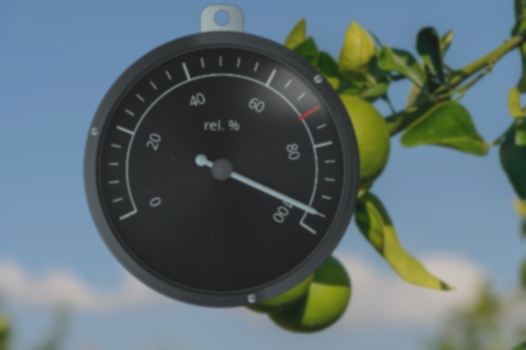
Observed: 96 %
